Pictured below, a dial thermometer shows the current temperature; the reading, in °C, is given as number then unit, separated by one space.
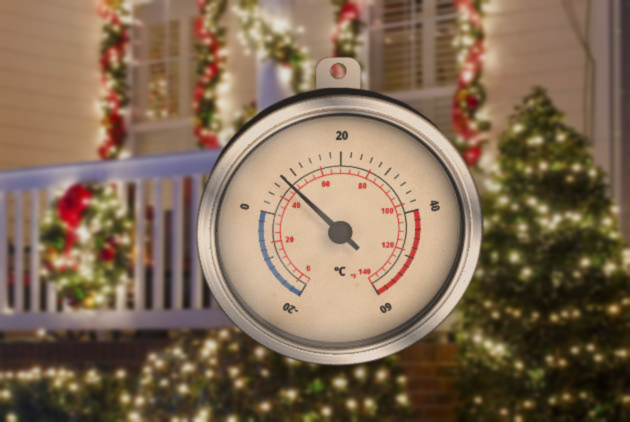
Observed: 8 °C
